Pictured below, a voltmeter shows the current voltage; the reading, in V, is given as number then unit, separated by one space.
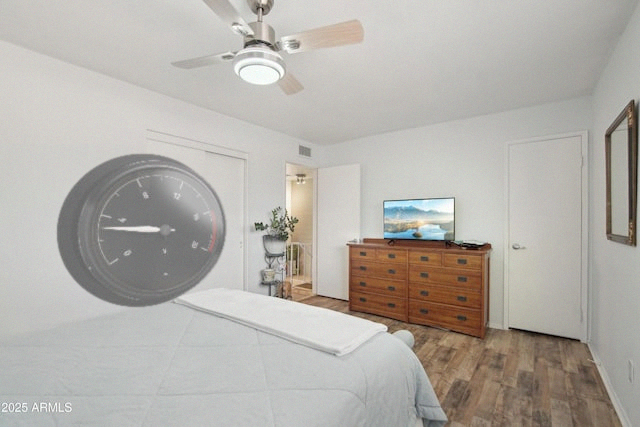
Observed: 3 V
